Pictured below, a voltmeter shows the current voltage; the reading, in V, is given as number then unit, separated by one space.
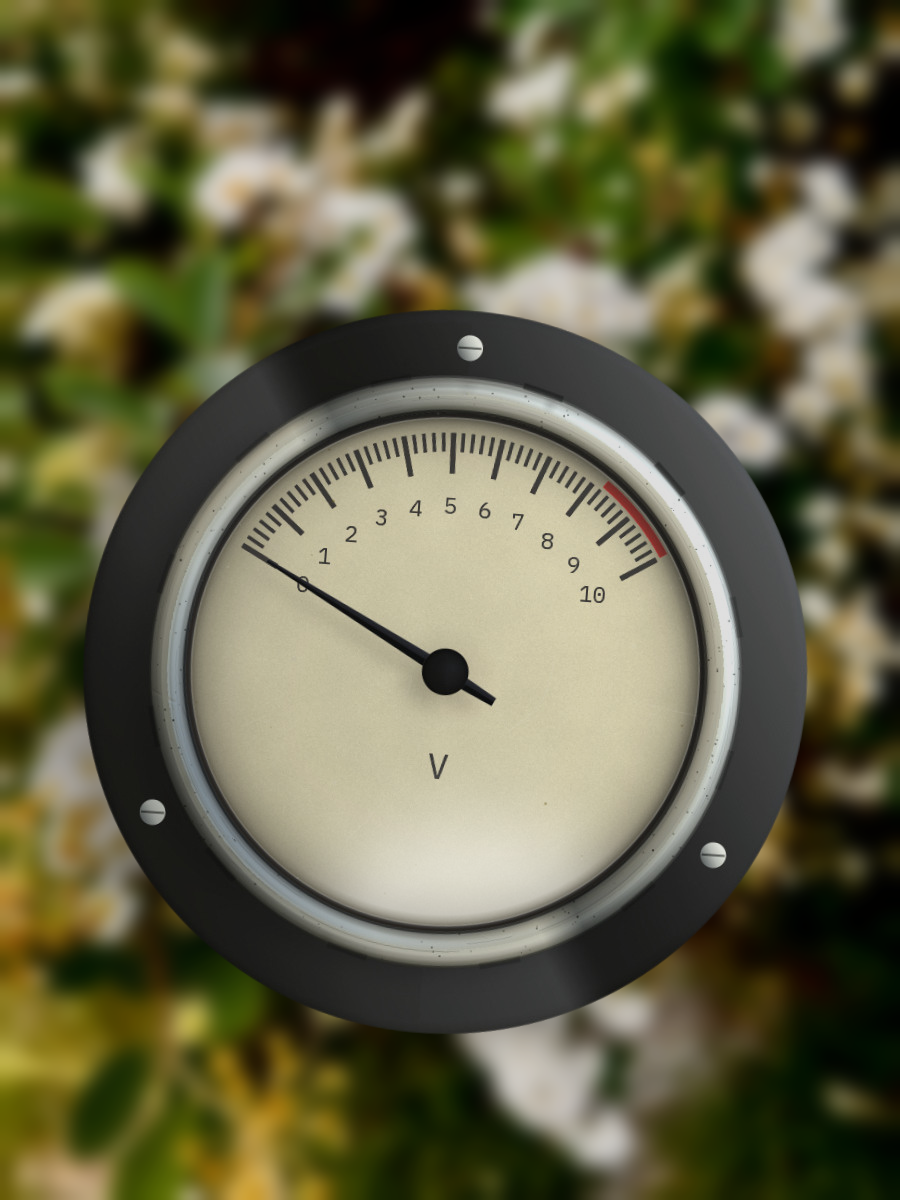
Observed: 0 V
